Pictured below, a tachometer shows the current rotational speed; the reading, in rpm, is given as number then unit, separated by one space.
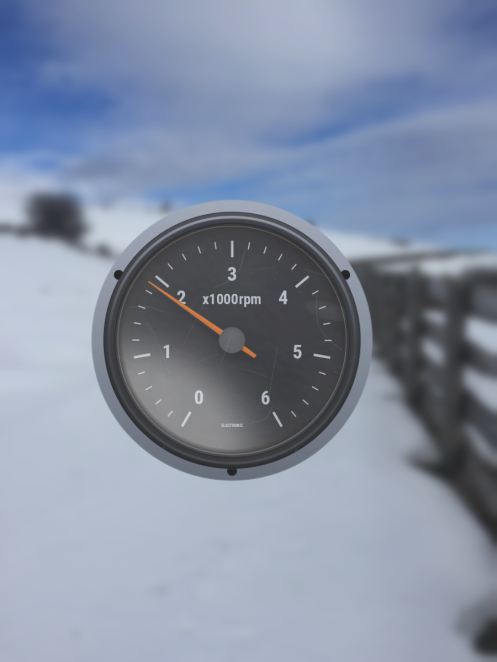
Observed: 1900 rpm
